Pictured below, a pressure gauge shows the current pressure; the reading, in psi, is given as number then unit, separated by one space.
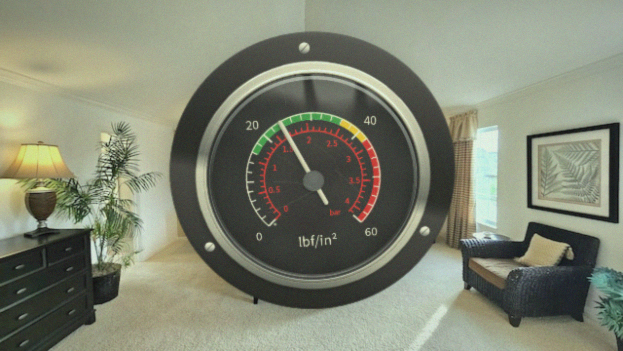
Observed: 24 psi
